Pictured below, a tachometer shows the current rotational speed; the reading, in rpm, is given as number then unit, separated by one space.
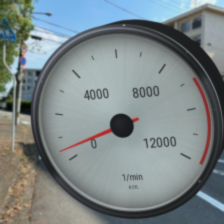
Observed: 500 rpm
